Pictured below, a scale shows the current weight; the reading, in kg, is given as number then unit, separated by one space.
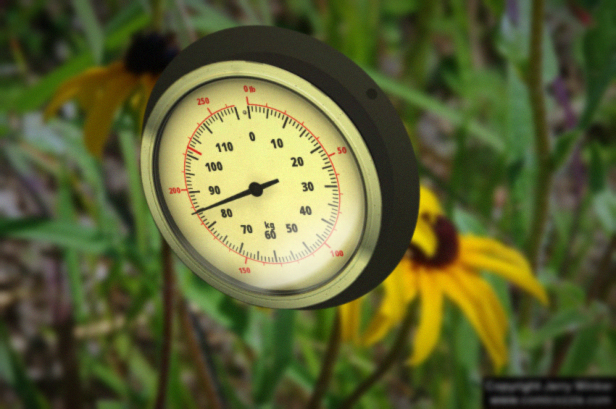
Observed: 85 kg
